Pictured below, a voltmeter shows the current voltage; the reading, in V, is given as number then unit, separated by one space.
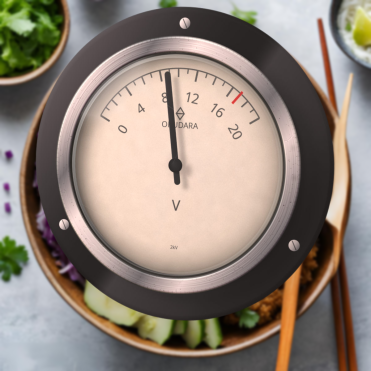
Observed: 9 V
